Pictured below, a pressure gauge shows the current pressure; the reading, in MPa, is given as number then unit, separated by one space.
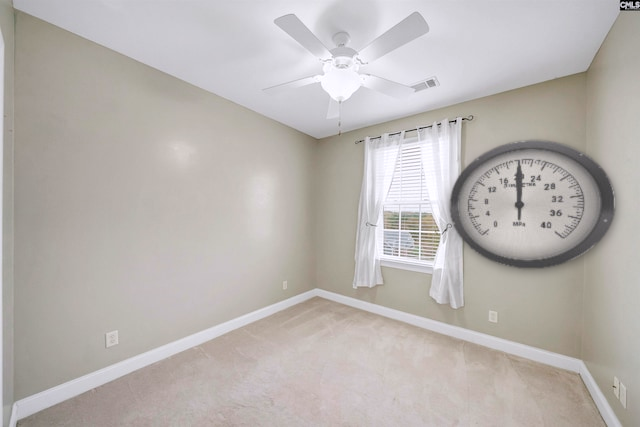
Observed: 20 MPa
